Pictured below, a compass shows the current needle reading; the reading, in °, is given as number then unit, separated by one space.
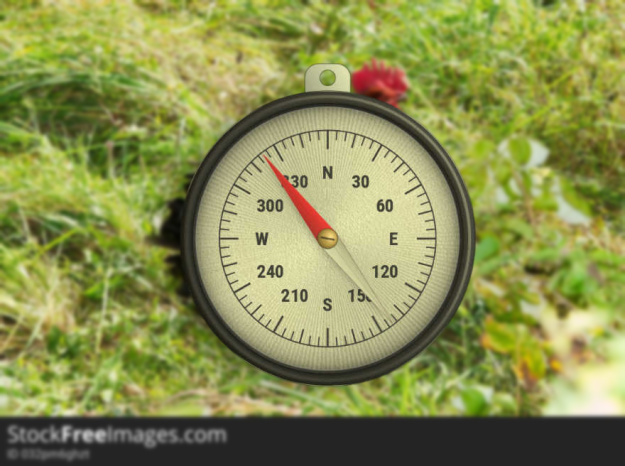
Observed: 322.5 °
